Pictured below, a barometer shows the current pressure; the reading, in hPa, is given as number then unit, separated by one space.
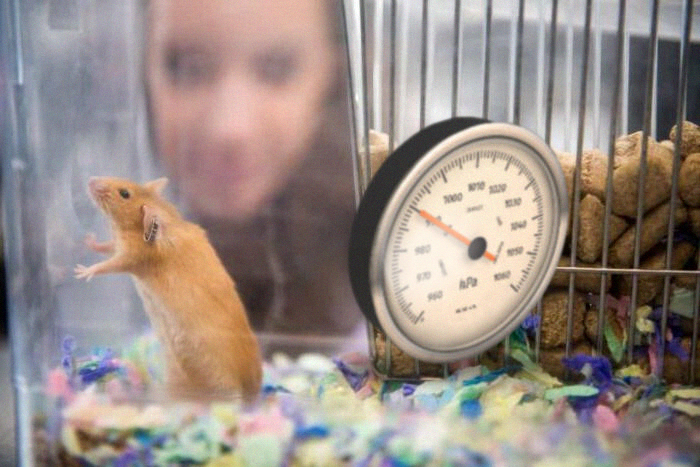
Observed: 990 hPa
